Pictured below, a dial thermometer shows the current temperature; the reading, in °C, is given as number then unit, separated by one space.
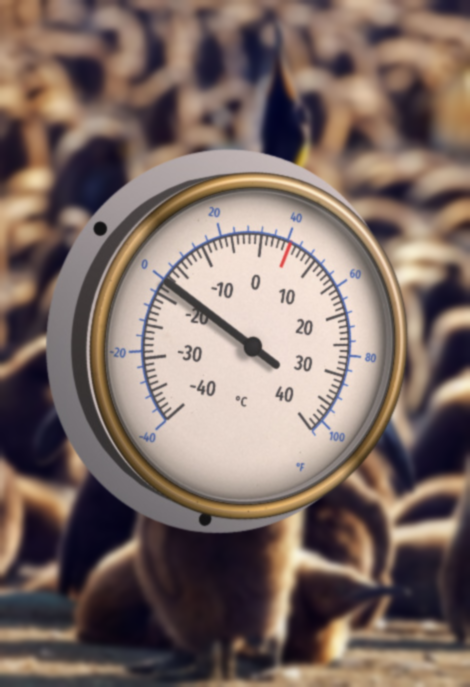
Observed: -18 °C
